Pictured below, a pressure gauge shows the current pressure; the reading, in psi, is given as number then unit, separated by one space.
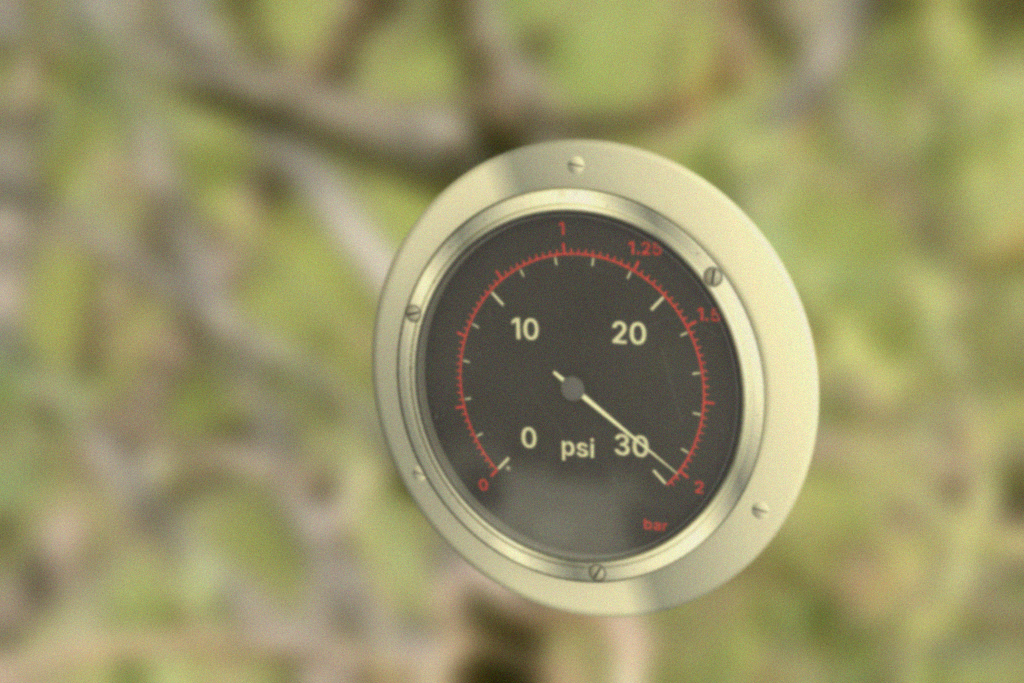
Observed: 29 psi
